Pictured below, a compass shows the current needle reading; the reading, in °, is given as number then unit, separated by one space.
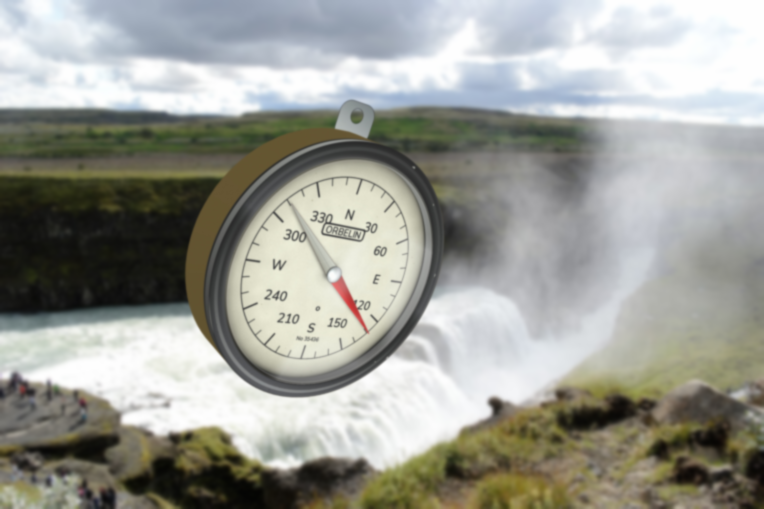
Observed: 130 °
